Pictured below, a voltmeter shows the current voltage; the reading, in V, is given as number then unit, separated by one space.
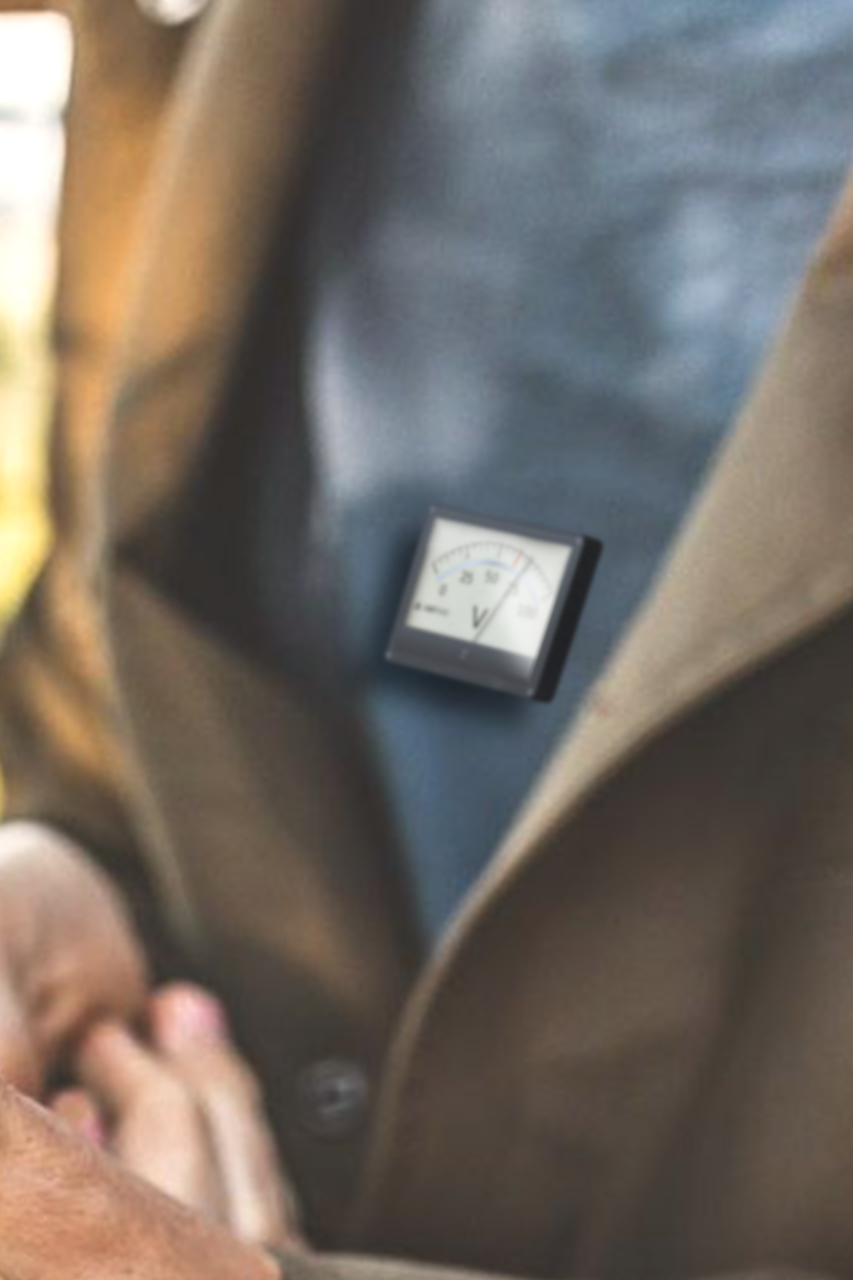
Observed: 75 V
